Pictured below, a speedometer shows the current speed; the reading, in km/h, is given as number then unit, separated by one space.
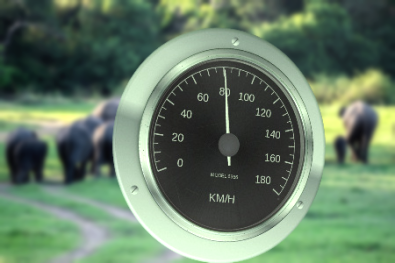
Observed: 80 km/h
